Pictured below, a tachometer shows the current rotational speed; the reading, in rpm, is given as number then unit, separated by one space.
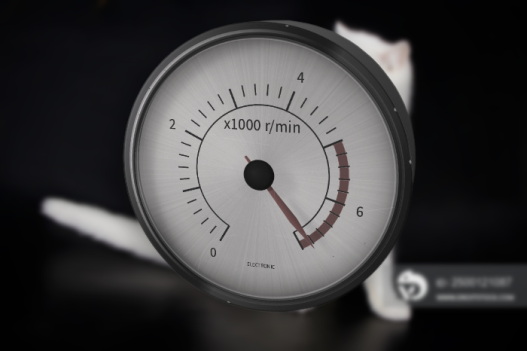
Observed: 6800 rpm
